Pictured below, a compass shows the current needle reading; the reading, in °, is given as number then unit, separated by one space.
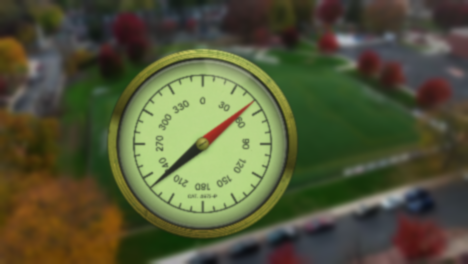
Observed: 50 °
